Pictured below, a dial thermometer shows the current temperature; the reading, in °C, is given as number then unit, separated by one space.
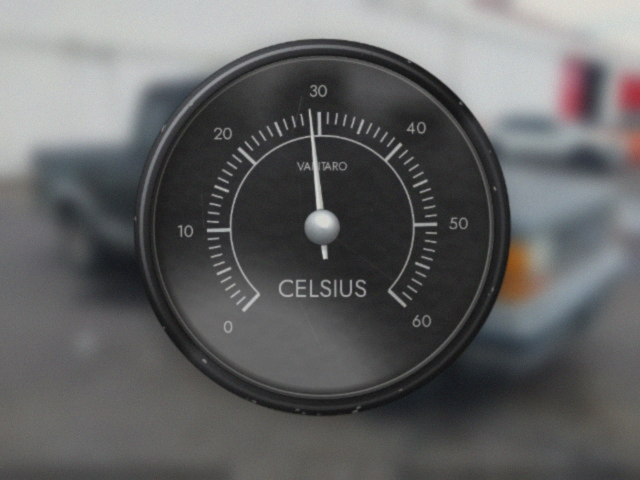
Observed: 29 °C
